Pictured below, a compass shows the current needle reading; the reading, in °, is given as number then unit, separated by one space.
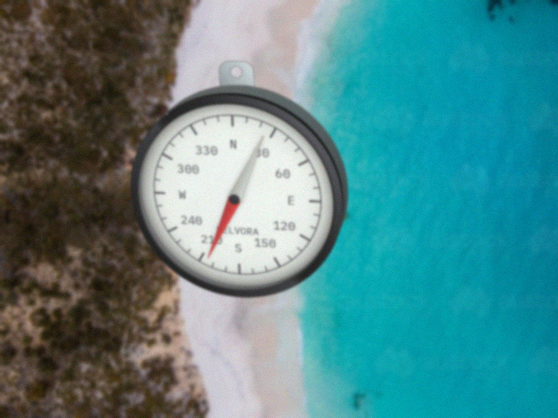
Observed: 205 °
